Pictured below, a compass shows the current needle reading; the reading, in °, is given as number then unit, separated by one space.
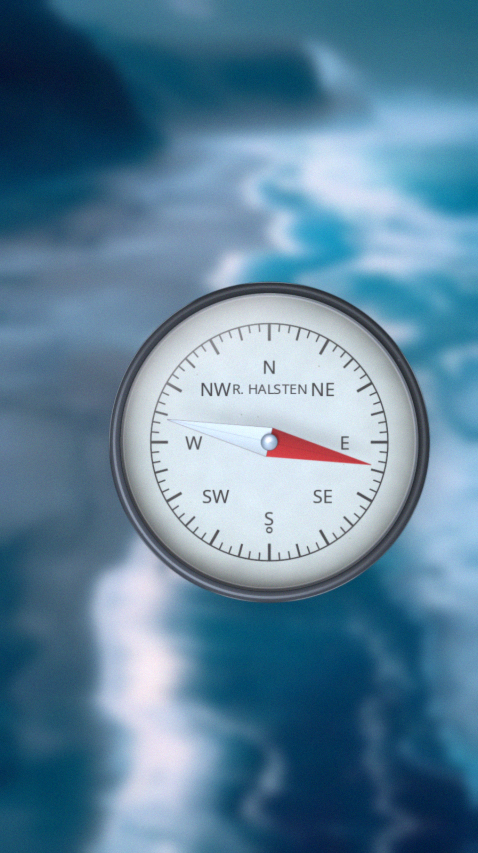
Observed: 102.5 °
